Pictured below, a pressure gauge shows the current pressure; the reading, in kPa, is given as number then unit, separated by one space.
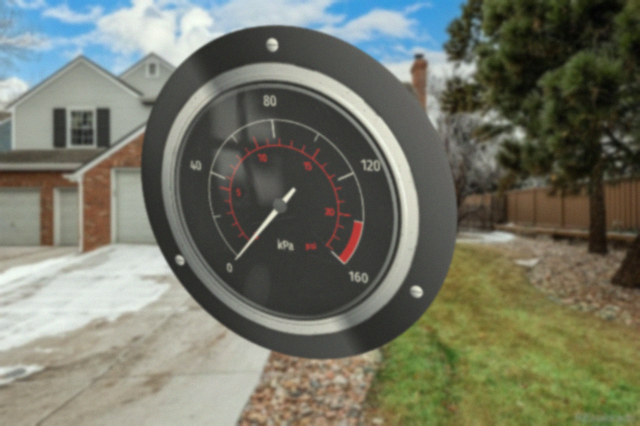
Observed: 0 kPa
